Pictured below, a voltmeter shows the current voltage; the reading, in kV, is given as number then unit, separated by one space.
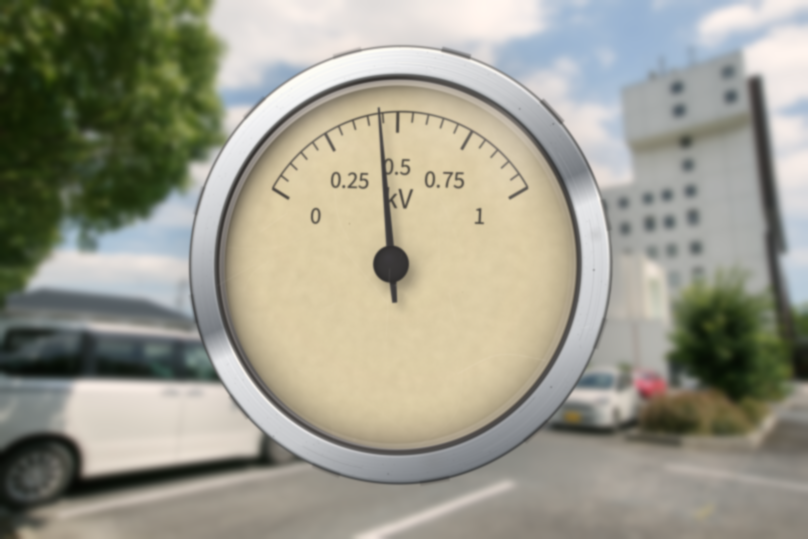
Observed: 0.45 kV
